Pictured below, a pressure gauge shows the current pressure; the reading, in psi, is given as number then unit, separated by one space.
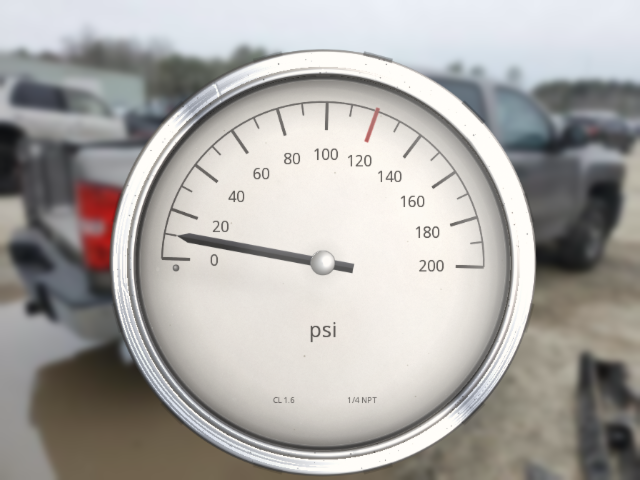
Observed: 10 psi
